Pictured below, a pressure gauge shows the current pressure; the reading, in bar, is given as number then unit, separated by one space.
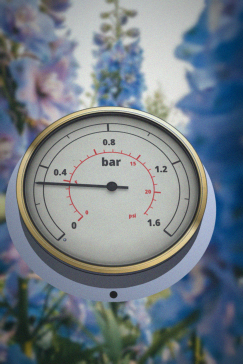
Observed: 0.3 bar
